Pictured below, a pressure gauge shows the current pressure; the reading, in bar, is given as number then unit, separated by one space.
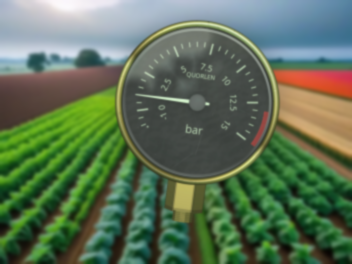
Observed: 1 bar
